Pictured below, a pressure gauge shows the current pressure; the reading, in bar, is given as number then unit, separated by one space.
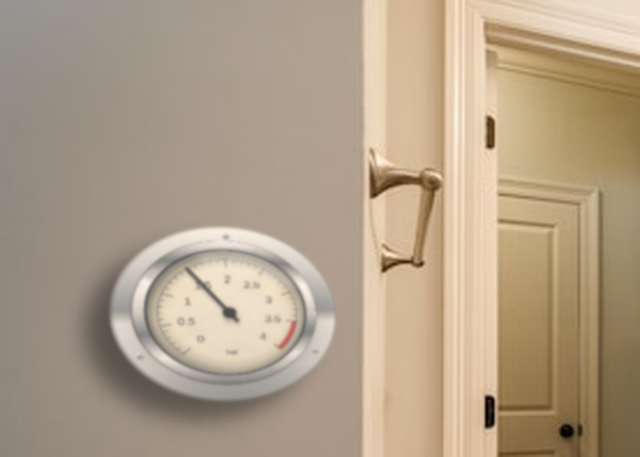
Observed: 1.5 bar
